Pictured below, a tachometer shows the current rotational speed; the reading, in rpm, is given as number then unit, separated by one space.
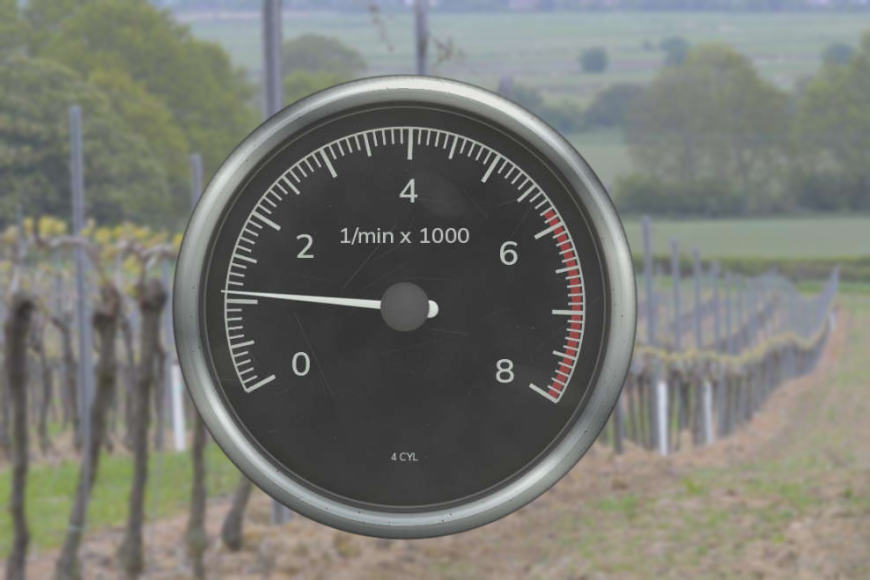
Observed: 1100 rpm
